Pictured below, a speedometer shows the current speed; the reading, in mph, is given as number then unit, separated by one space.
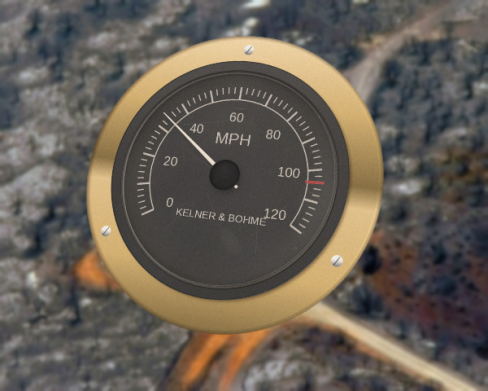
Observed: 34 mph
